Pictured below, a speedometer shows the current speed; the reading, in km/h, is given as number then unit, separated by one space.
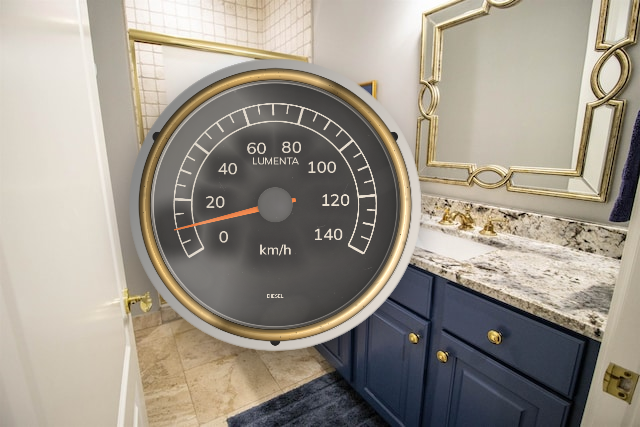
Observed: 10 km/h
